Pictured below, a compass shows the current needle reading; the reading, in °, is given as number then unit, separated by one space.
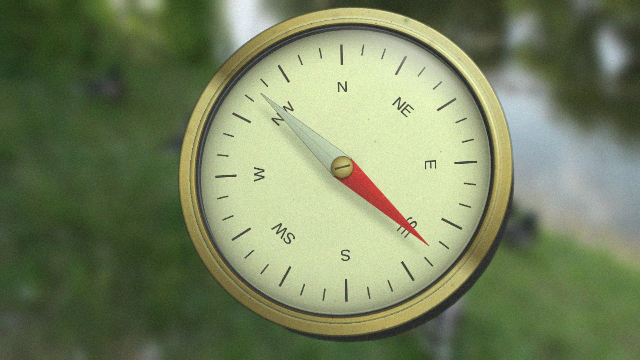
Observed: 135 °
